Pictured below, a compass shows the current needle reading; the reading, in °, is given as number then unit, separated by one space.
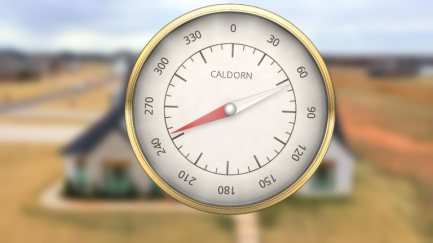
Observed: 245 °
